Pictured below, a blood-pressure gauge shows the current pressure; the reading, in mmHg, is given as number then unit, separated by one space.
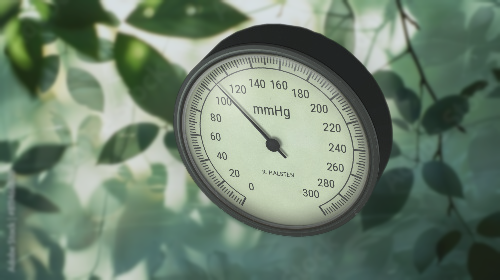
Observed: 110 mmHg
